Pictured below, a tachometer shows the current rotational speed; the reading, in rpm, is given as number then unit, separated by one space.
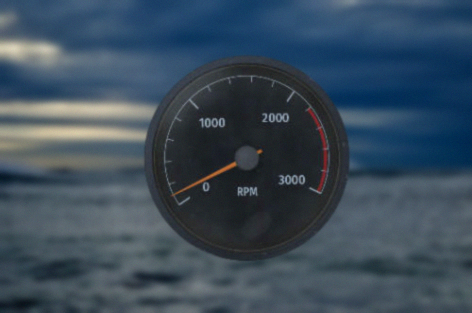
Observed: 100 rpm
